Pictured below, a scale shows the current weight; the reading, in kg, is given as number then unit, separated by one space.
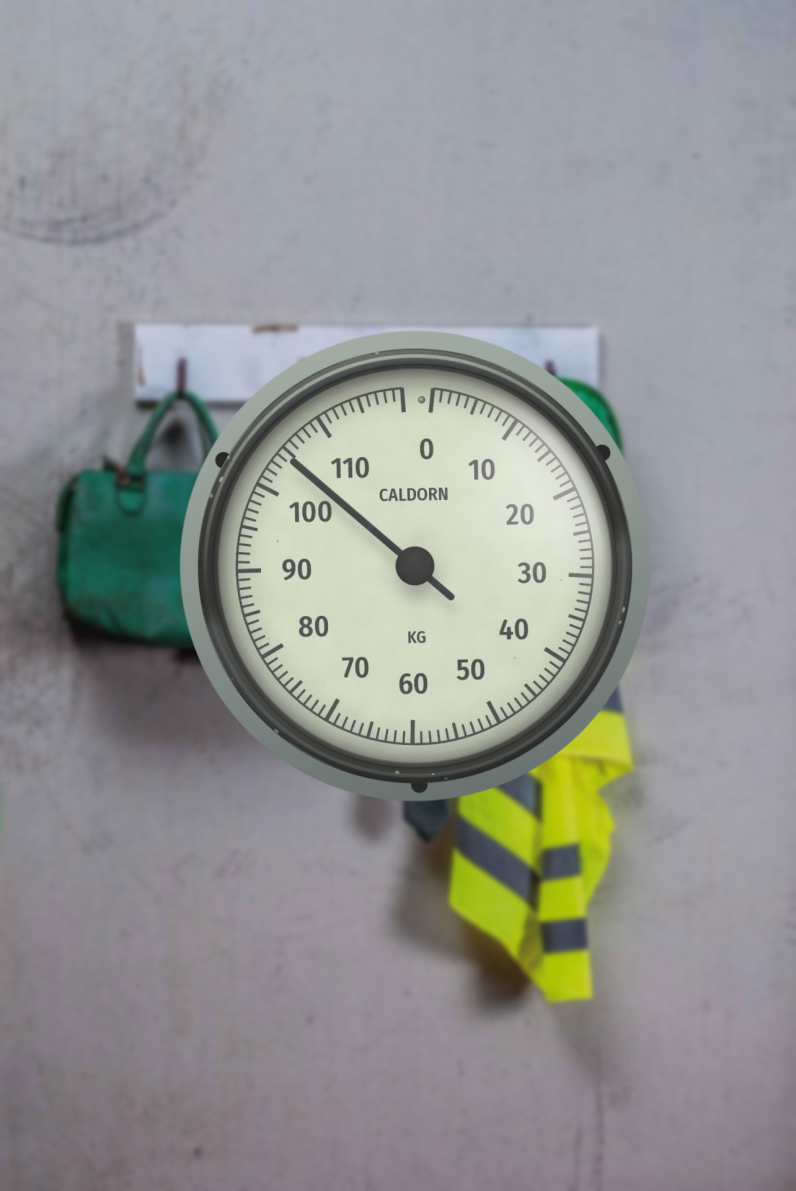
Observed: 104.5 kg
